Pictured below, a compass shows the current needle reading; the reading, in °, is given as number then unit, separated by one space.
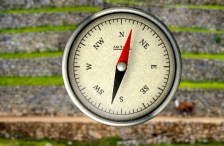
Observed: 15 °
